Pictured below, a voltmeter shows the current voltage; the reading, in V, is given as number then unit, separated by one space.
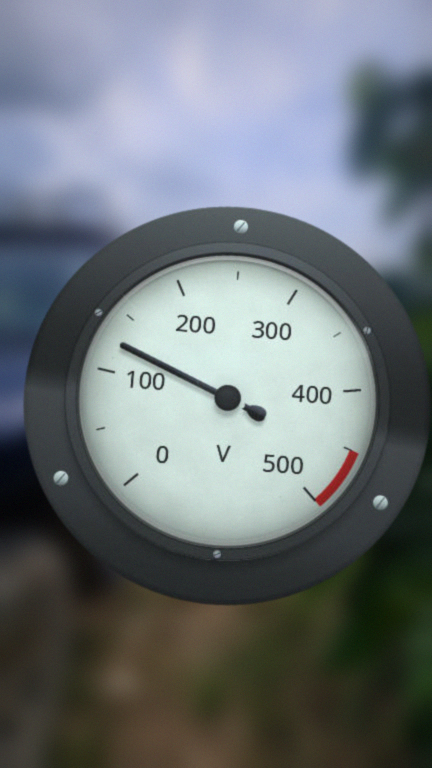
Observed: 125 V
